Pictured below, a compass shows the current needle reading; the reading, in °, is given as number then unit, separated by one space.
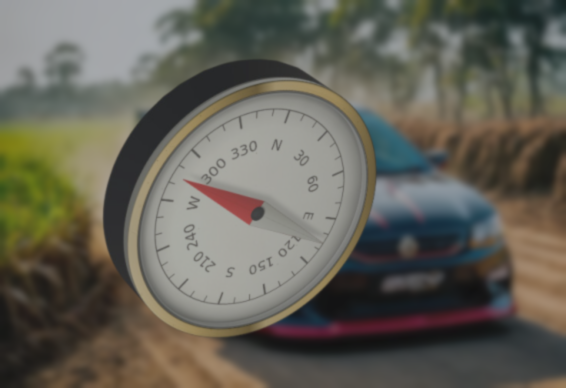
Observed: 285 °
